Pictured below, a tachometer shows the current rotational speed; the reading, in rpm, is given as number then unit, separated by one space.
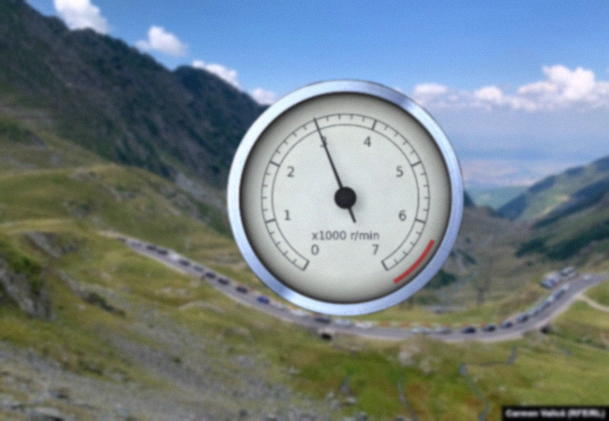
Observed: 3000 rpm
